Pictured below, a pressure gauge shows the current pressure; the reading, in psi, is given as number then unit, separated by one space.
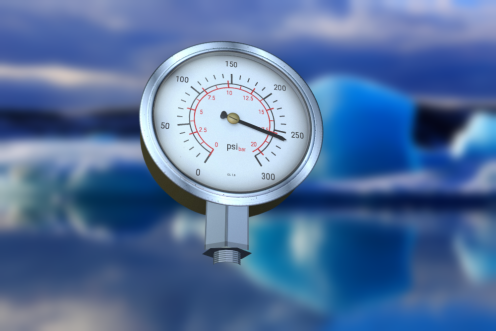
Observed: 260 psi
